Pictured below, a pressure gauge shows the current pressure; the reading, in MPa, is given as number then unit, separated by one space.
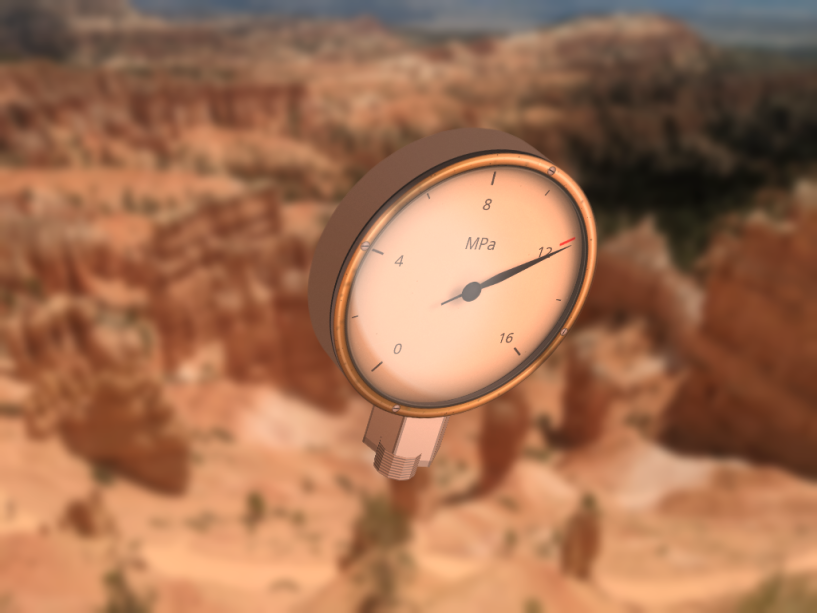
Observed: 12 MPa
